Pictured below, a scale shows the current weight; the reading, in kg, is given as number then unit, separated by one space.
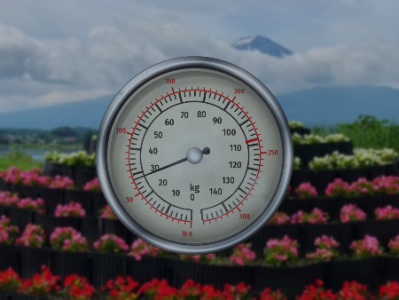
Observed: 28 kg
